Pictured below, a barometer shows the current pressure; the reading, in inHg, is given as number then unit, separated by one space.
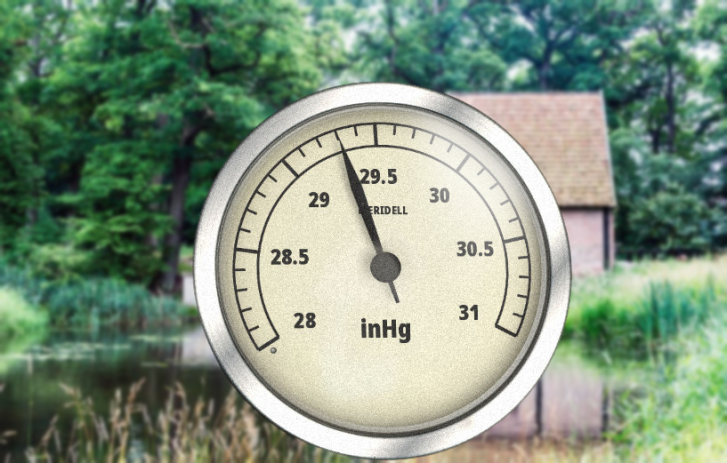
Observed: 29.3 inHg
